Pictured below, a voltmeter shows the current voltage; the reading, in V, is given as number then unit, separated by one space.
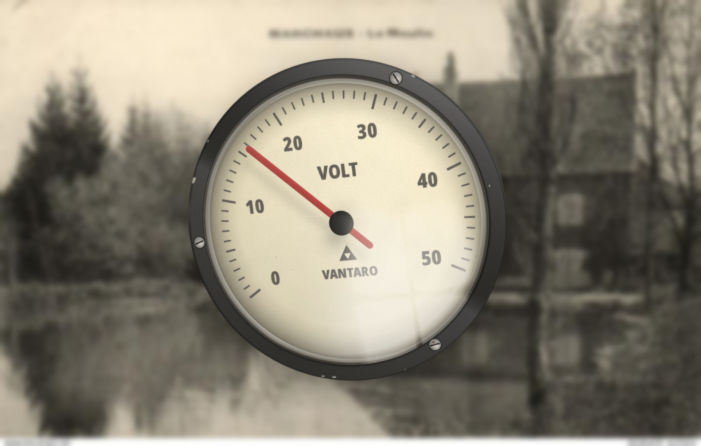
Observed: 16 V
